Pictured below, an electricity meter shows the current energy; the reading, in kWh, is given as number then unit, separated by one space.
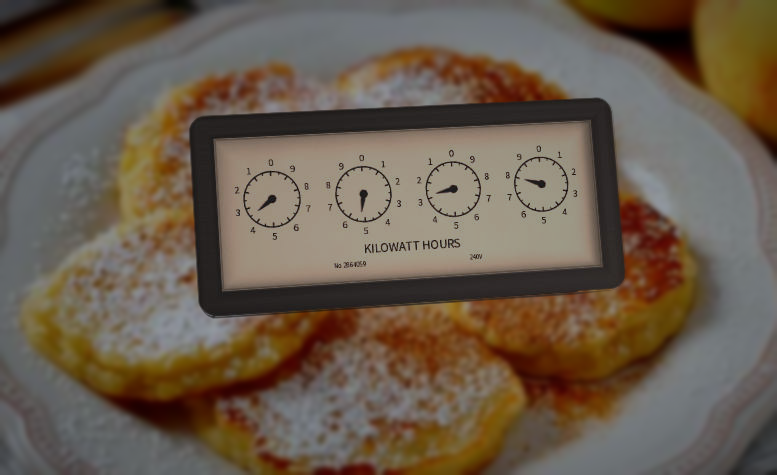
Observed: 3528 kWh
